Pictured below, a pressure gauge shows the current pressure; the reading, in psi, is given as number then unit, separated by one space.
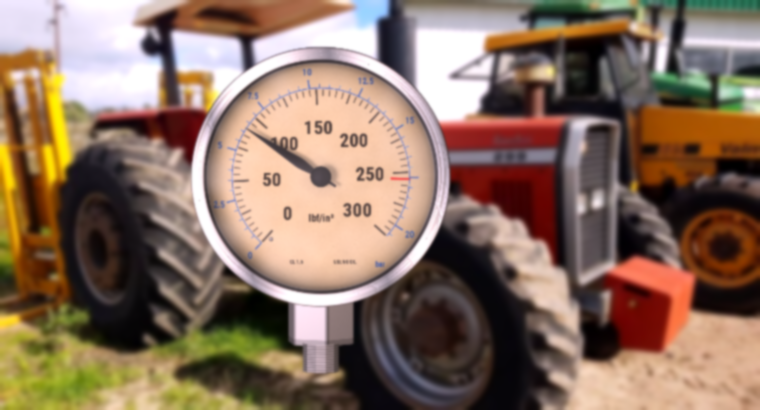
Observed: 90 psi
